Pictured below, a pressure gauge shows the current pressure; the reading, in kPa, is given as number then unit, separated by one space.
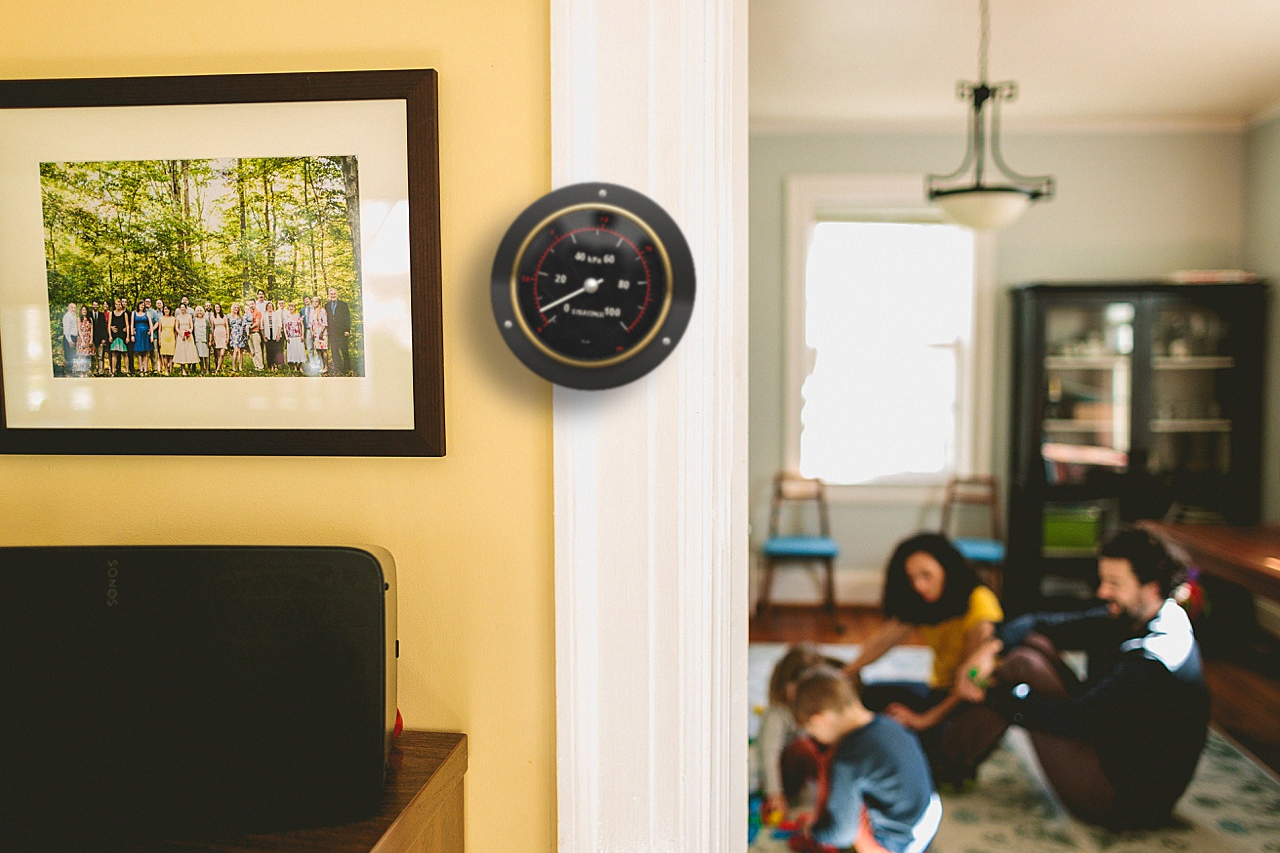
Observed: 5 kPa
